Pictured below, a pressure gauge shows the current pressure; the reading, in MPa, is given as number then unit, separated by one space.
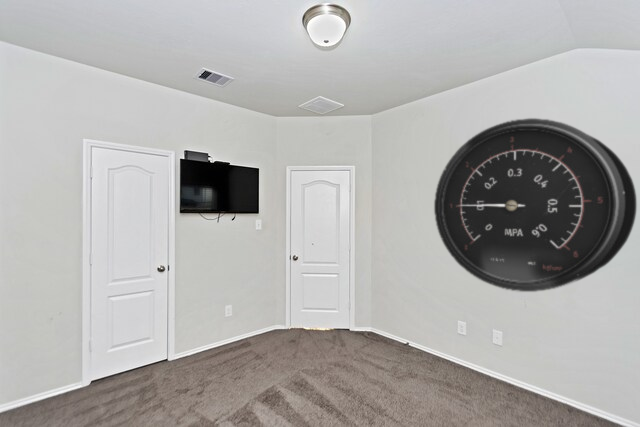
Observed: 0.1 MPa
